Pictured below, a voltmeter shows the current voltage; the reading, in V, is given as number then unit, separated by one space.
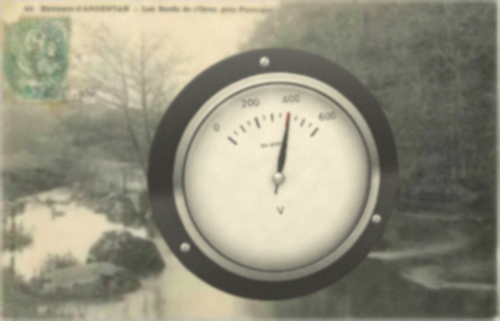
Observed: 400 V
